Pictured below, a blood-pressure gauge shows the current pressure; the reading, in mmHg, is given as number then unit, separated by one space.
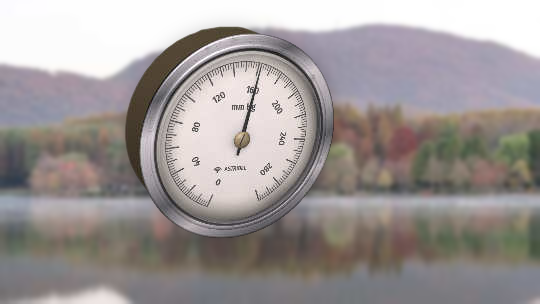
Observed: 160 mmHg
